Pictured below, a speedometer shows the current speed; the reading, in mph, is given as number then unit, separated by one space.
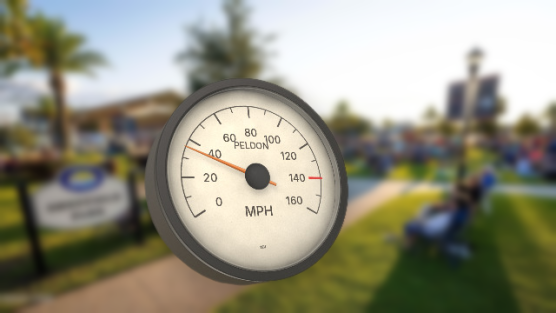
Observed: 35 mph
